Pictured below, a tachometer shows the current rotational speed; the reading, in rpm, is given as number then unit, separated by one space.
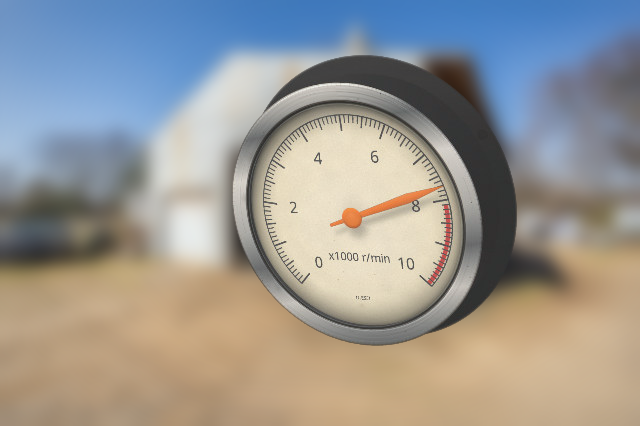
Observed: 7700 rpm
